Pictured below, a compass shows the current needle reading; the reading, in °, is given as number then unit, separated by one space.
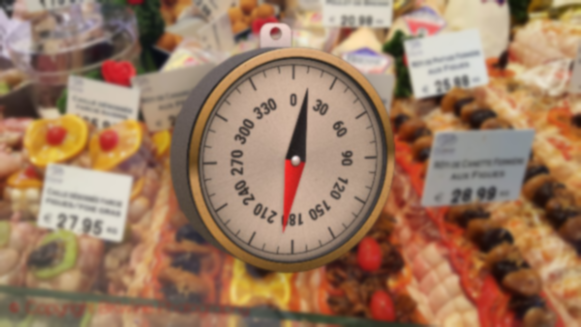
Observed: 190 °
